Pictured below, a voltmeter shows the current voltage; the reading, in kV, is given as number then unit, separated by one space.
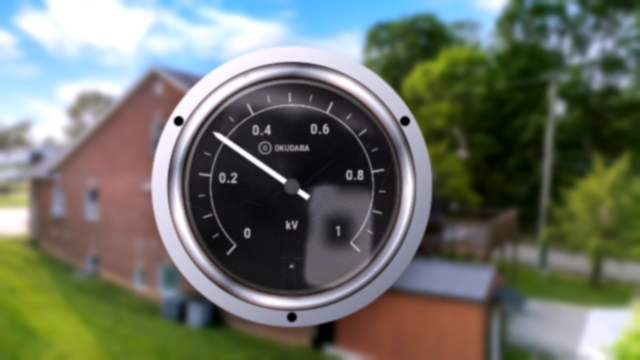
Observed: 0.3 kV
